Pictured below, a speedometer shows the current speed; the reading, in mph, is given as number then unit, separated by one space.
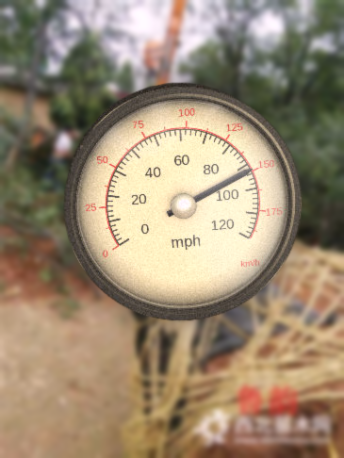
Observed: 92 mph
